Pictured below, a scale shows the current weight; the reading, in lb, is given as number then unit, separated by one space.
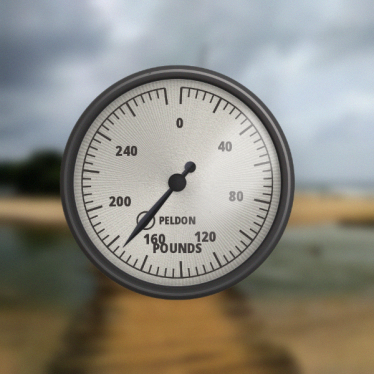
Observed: 174 lb
